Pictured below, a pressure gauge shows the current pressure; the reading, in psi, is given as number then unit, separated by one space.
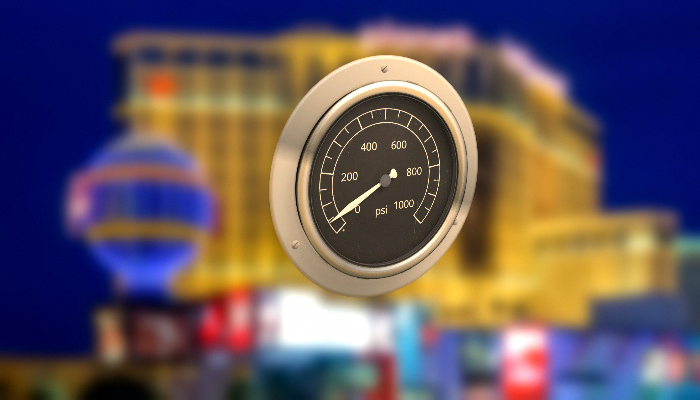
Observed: 50 psi
